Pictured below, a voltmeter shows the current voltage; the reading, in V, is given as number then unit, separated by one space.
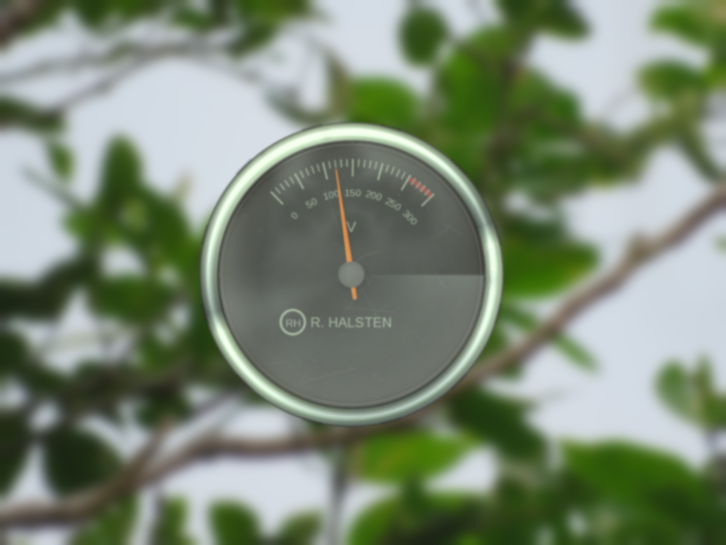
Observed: 120 V
